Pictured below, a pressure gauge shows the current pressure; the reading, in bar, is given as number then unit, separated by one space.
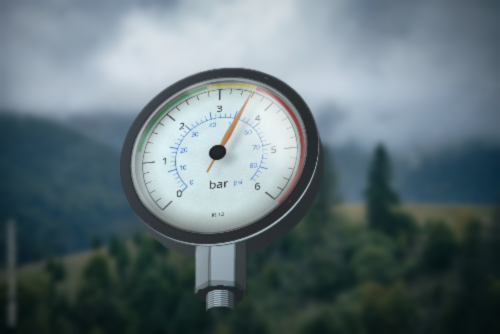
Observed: 3.6 bar
